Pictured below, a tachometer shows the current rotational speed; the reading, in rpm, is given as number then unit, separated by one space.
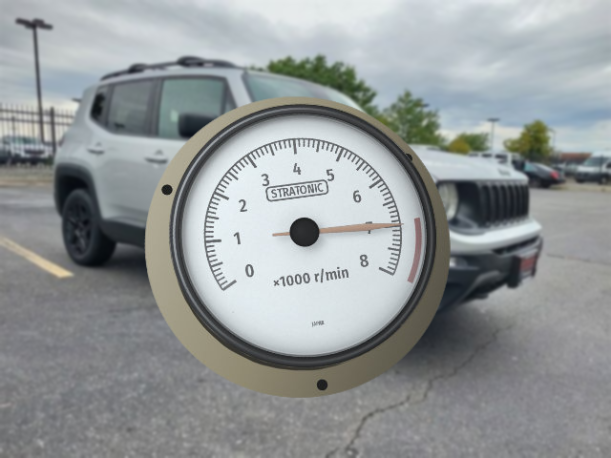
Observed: 7000 rpm
